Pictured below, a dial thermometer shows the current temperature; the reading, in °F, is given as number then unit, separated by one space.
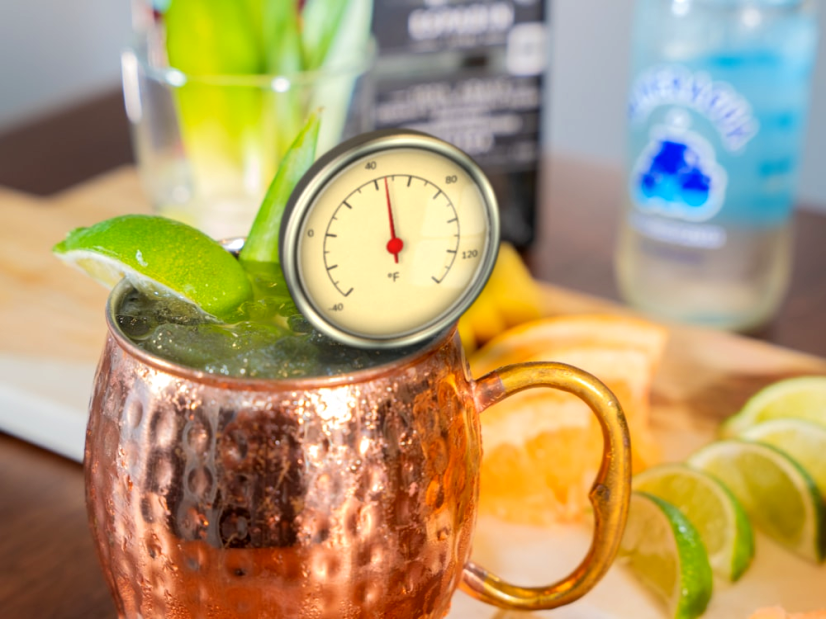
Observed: 45 °F
